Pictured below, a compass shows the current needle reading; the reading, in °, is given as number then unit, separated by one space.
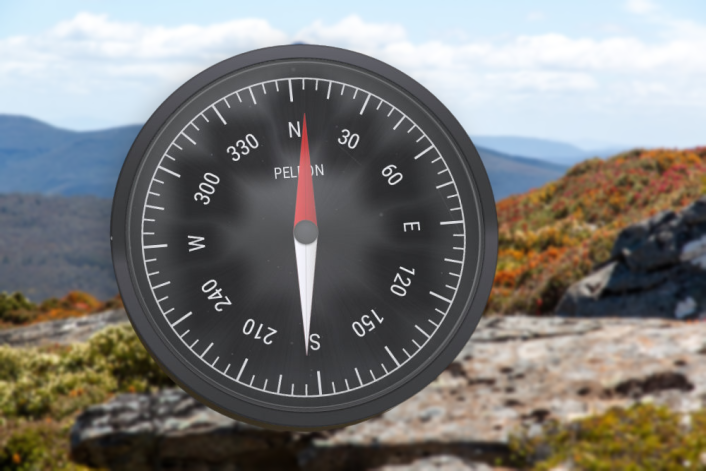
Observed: 5 °
